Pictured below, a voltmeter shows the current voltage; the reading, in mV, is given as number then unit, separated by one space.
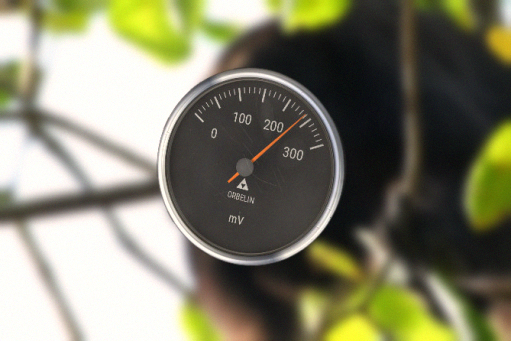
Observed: 240 mV
